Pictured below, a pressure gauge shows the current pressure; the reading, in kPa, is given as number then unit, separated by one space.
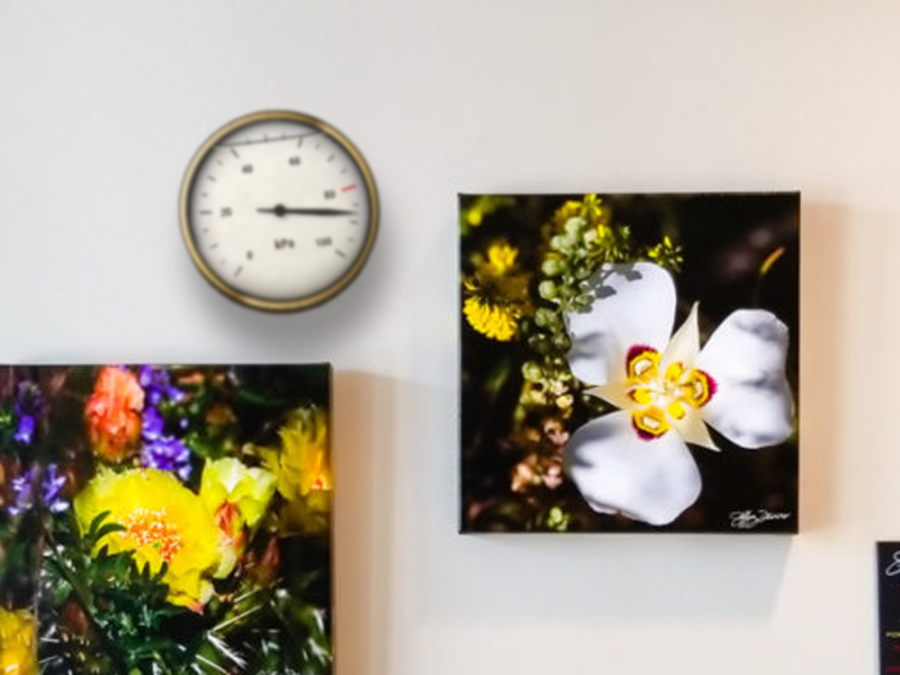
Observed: 87.5 kPa
